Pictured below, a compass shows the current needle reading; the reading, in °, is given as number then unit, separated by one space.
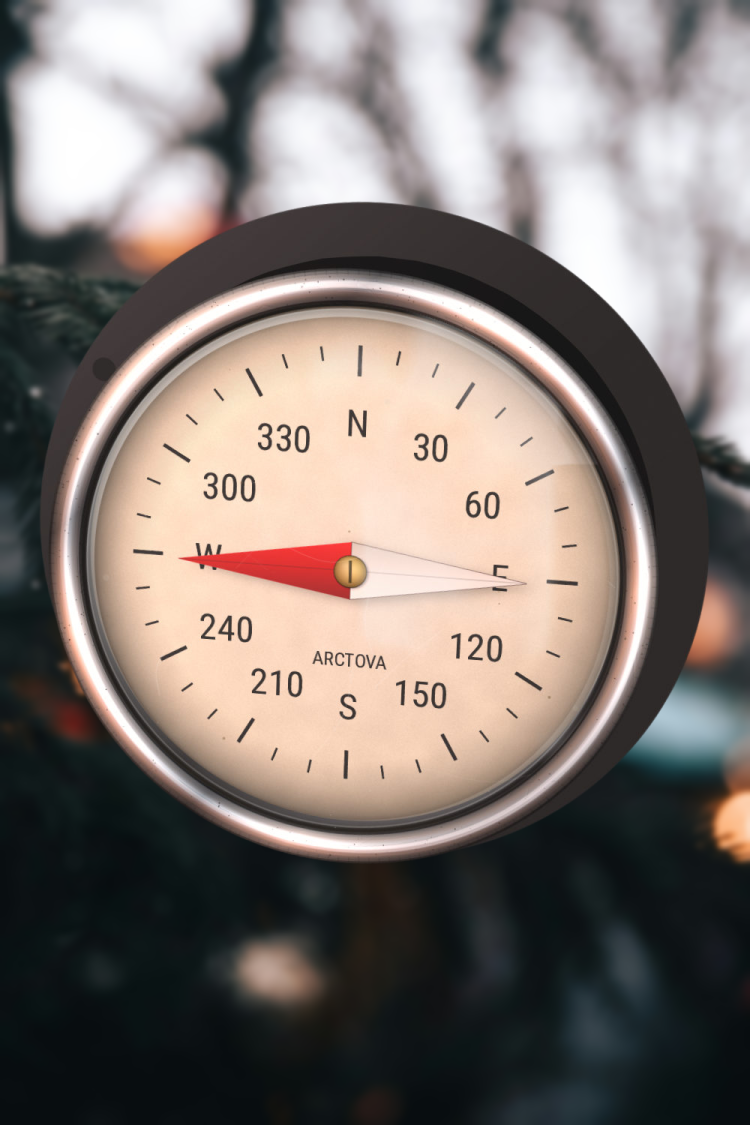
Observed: 270 °
